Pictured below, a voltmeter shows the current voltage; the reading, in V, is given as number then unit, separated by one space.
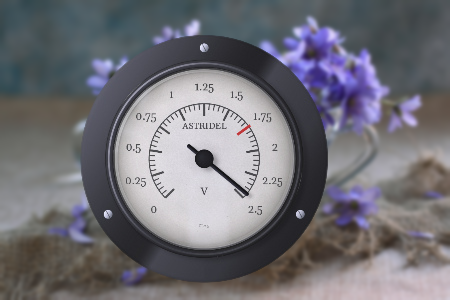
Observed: 2.45 V
